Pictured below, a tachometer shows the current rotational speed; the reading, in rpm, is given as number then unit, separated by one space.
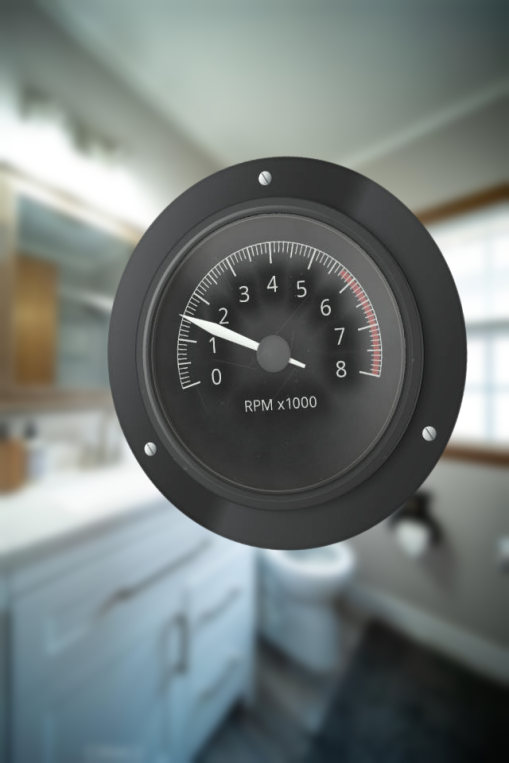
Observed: 1500 rpm
